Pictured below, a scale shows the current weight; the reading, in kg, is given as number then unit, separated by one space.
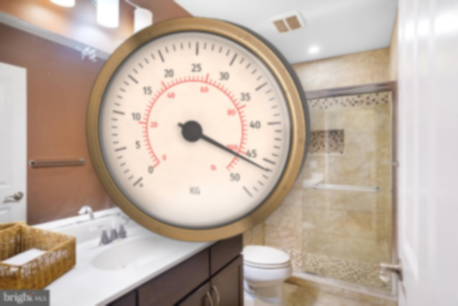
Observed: 46 kg
